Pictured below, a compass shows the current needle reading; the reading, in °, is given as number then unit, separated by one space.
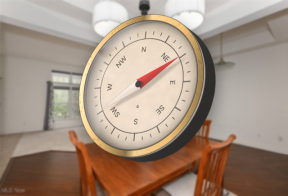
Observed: 60 °
